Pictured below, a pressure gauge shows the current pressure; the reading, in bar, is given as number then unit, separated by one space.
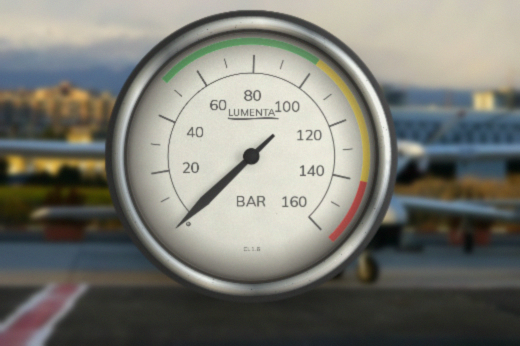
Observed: 0 bar
